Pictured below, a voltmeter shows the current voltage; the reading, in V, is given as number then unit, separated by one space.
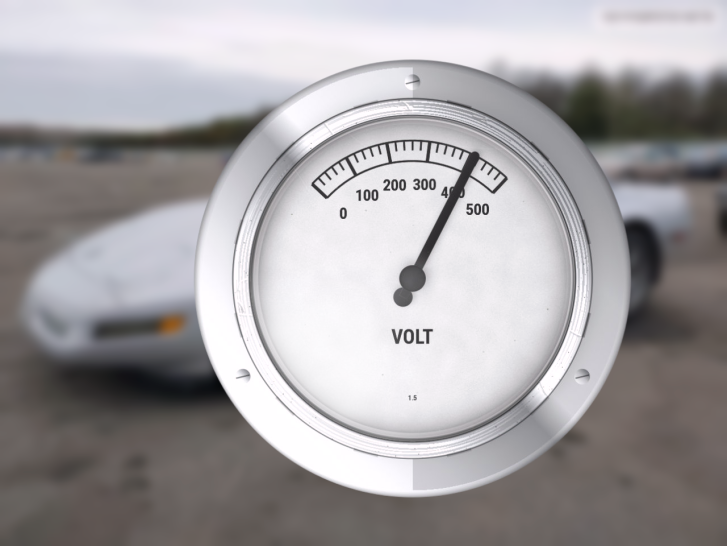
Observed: 410 V
